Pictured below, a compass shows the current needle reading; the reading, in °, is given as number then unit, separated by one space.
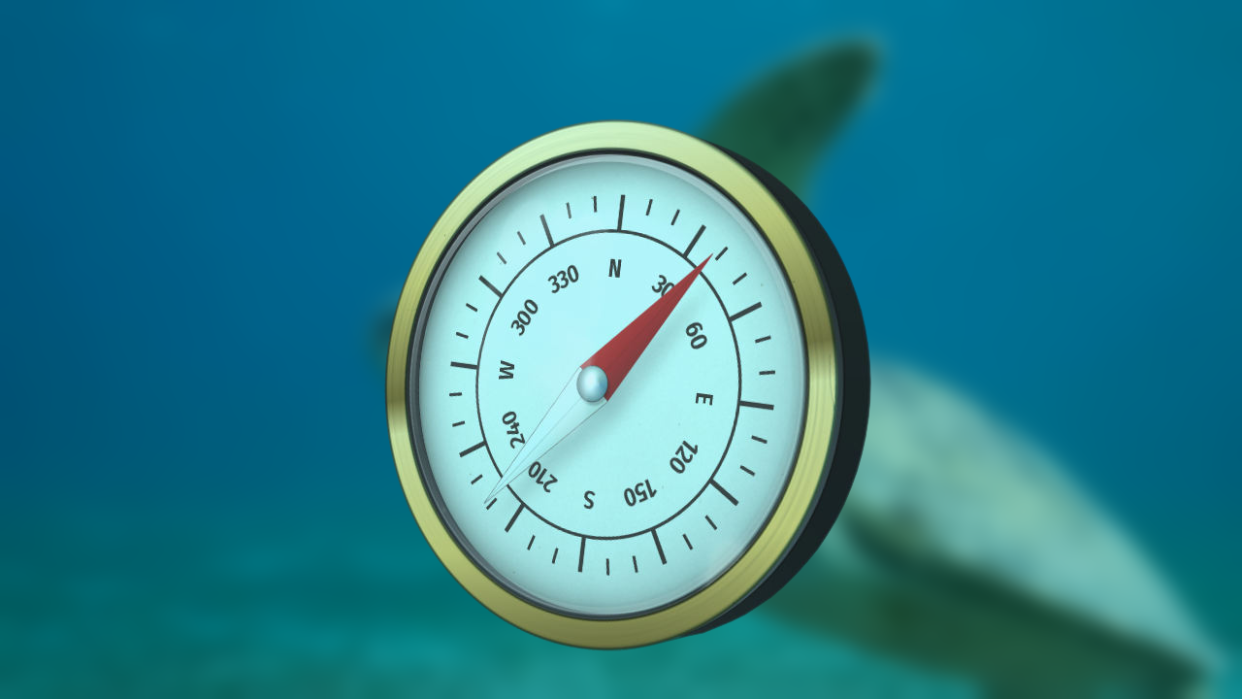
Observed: 40 °
